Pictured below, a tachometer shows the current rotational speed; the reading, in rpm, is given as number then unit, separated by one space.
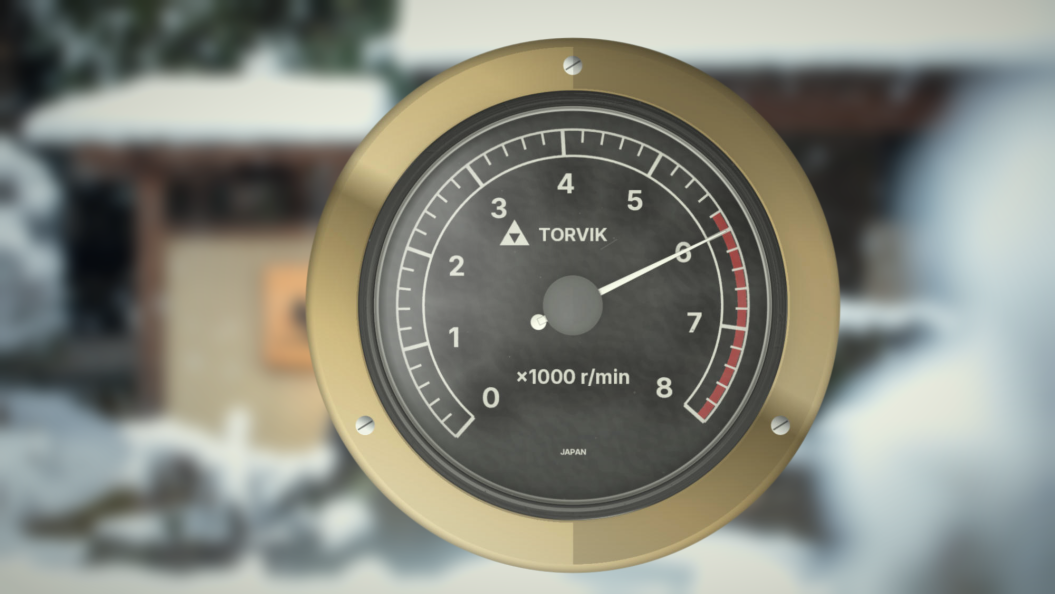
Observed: 6000 rpm
